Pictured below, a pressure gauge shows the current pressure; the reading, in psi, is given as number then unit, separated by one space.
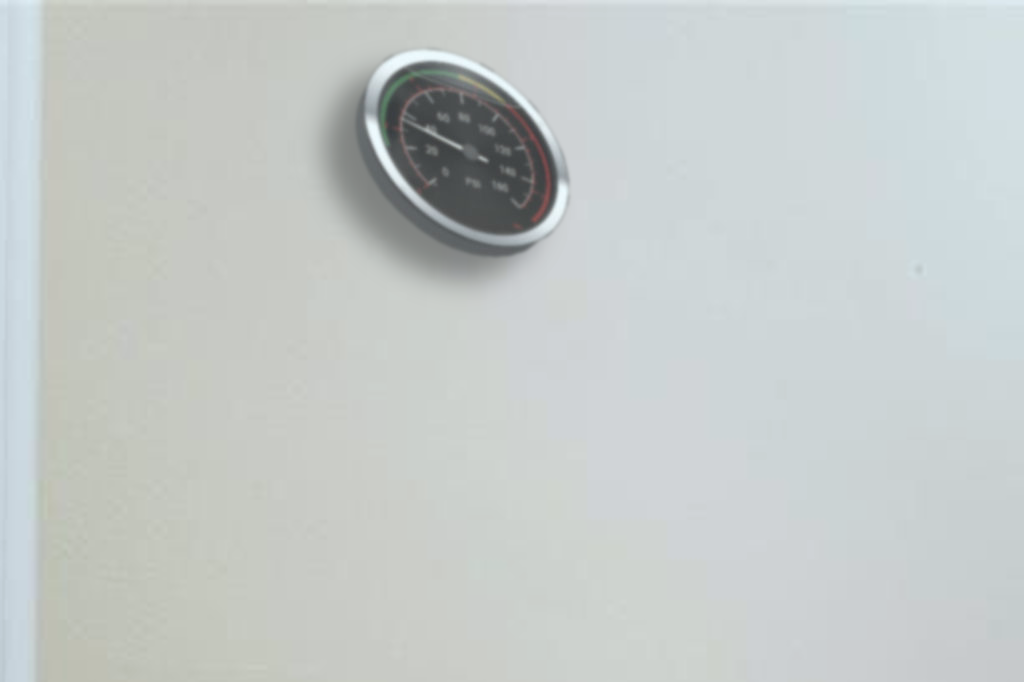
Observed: 35 psi
